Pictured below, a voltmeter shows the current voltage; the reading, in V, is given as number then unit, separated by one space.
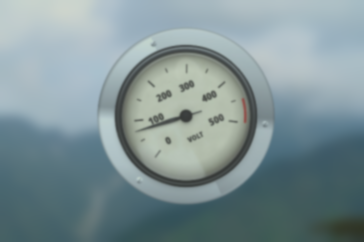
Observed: 75 V
